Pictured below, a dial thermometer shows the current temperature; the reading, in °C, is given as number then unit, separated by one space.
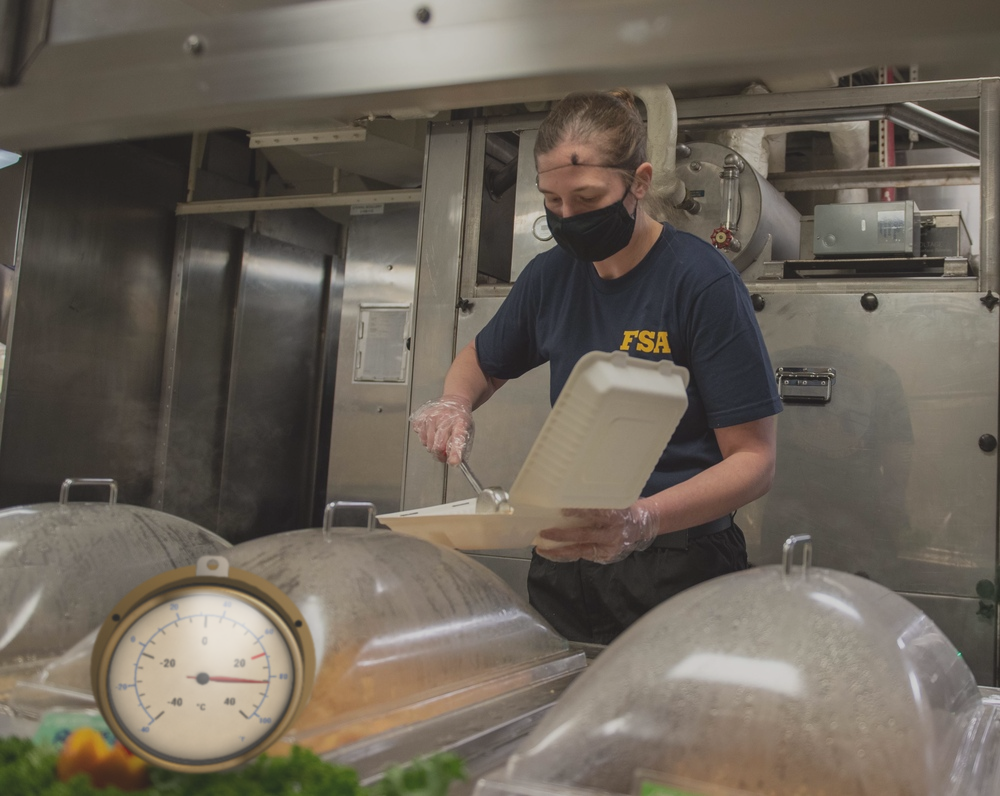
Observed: 28 °C
